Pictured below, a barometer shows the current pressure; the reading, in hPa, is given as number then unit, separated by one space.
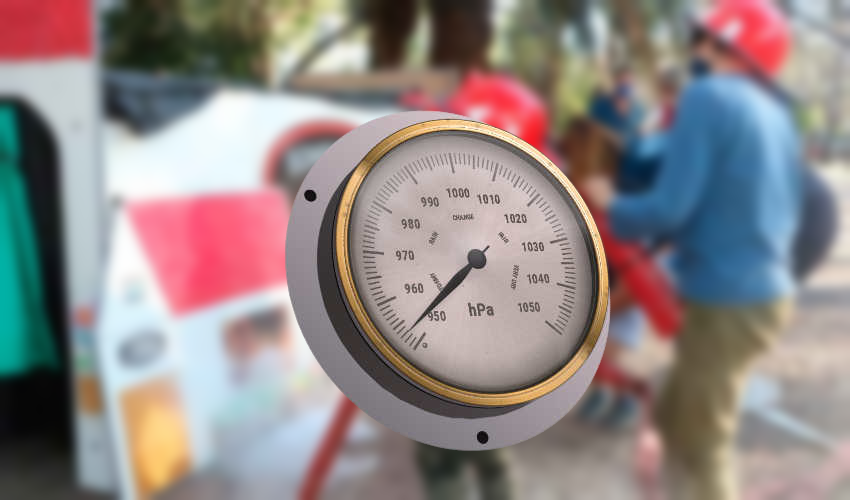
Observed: 953 hPa
